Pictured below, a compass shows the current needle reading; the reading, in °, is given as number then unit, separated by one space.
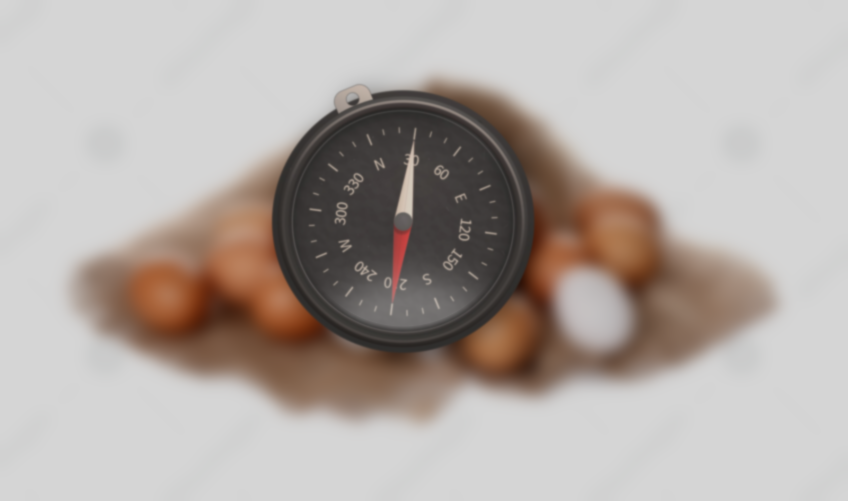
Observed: 210 °
